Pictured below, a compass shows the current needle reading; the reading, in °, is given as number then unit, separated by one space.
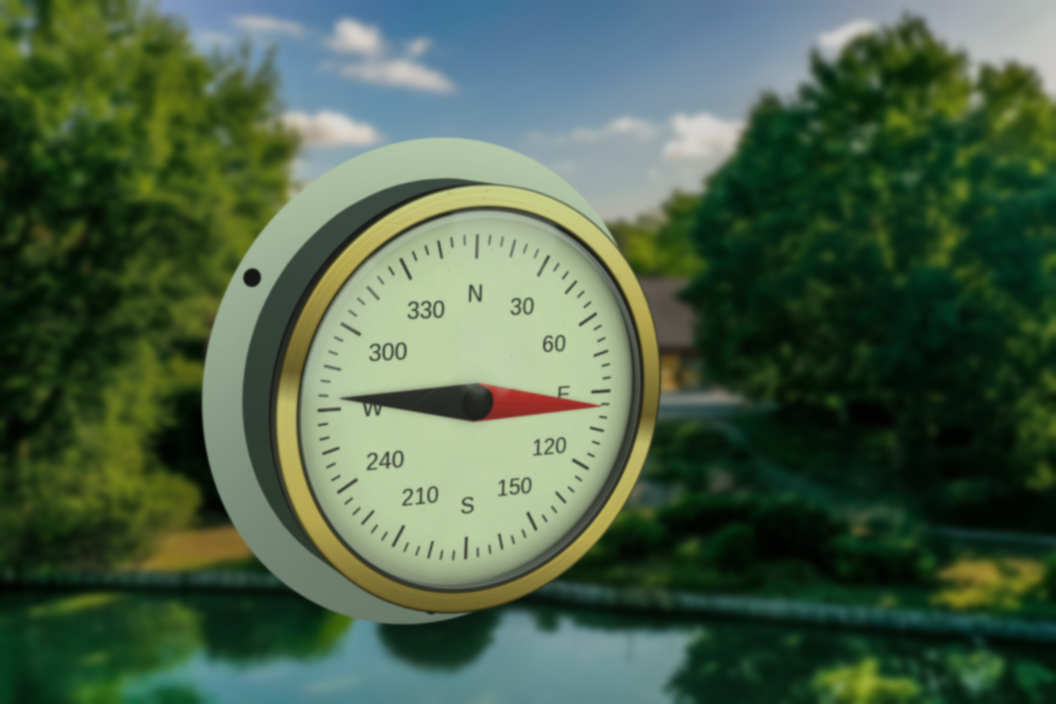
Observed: 95 °
